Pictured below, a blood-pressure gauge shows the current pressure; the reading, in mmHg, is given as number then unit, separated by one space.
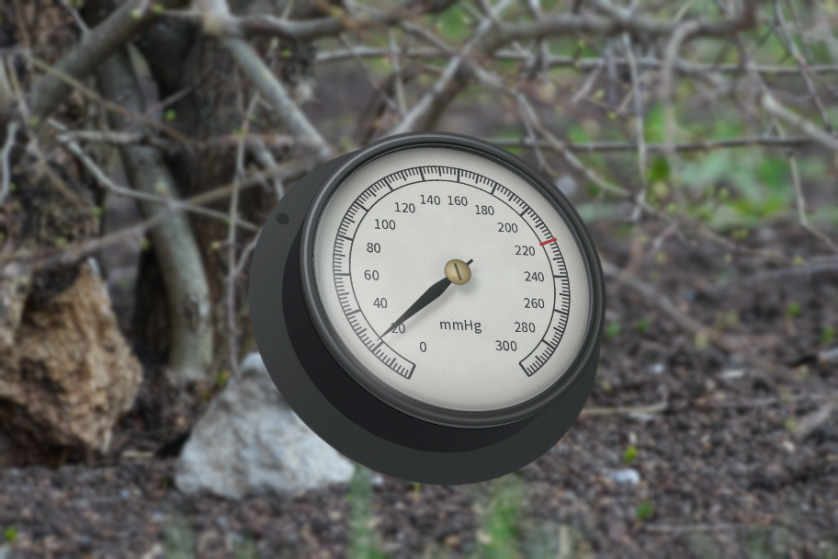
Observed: 22 mmHg
